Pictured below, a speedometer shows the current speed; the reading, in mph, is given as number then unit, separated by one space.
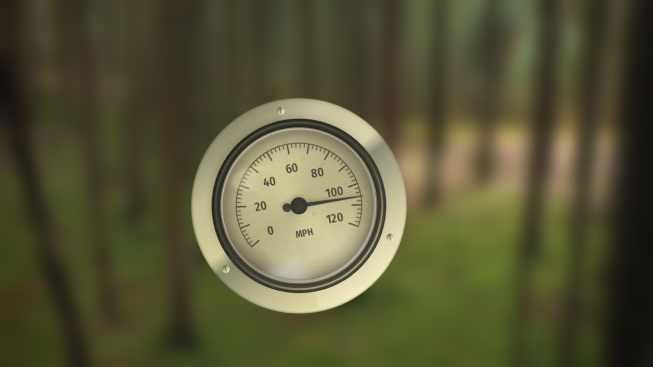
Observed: 106 mph
